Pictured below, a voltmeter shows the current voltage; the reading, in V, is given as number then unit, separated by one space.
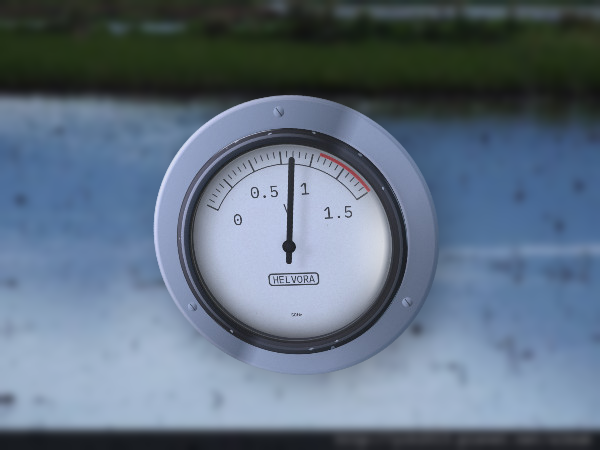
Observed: 0.85 V
